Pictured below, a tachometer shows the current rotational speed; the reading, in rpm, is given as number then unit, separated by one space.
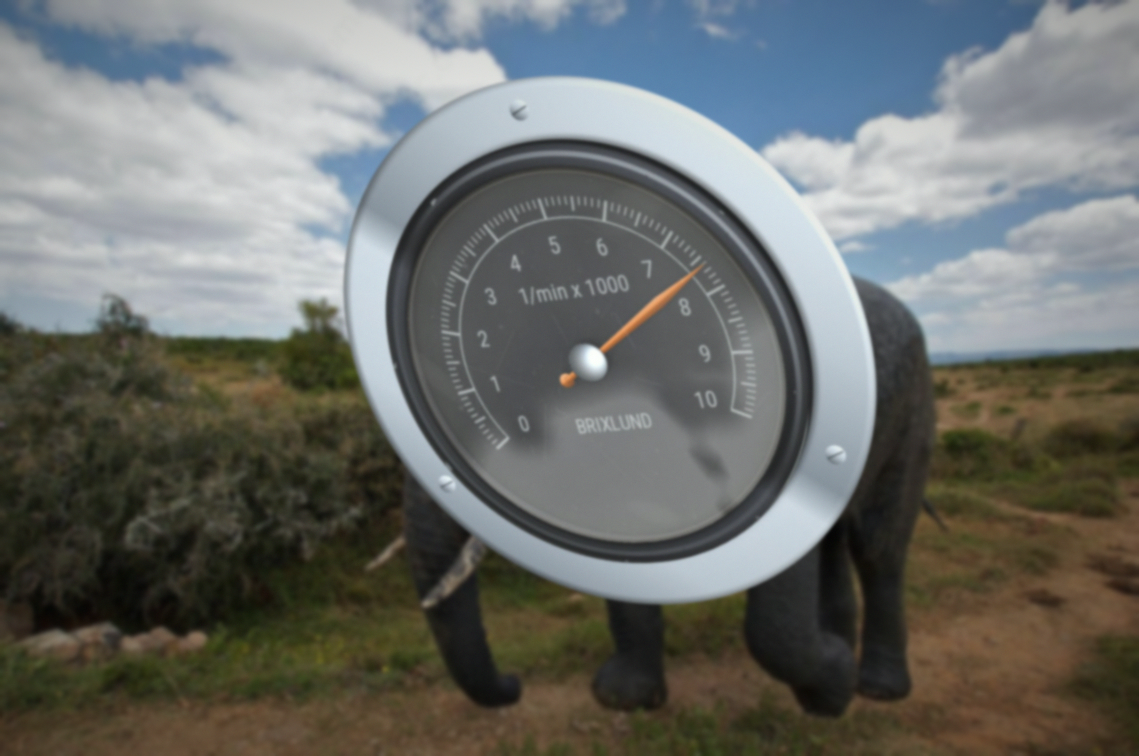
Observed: 7600 rpm
